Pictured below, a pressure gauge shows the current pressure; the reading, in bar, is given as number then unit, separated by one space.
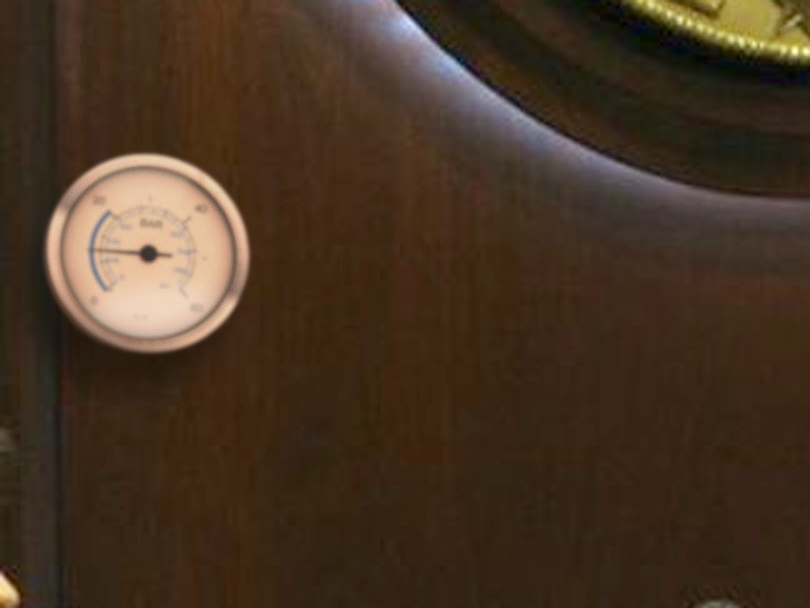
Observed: 10 bar
